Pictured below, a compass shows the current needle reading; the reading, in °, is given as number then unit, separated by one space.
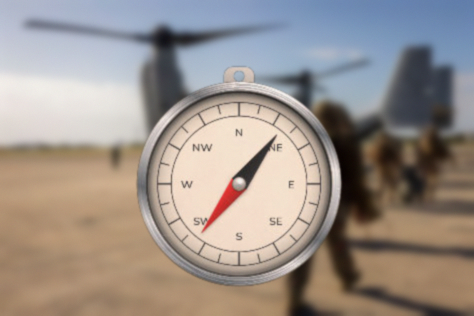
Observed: 217.5 °
